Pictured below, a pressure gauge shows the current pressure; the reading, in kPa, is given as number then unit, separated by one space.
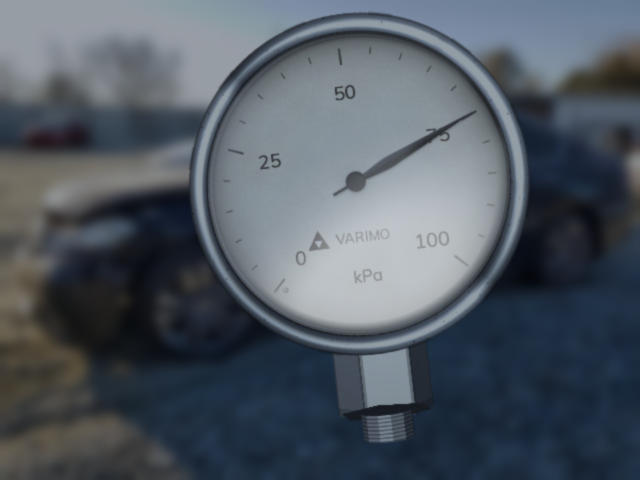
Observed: 75 kPa
